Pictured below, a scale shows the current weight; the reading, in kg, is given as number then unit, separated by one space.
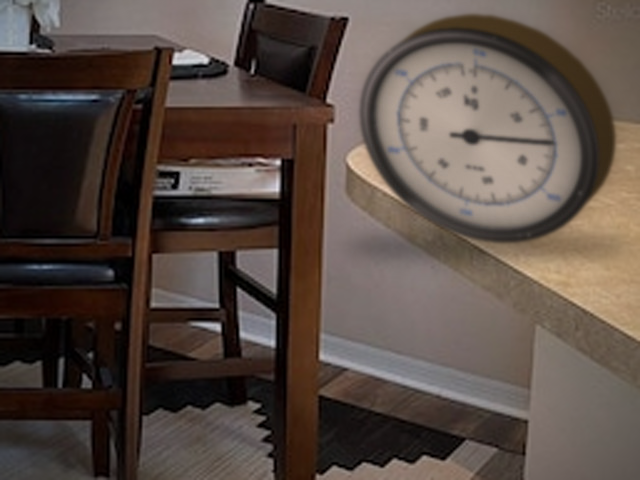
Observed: 30 kg
